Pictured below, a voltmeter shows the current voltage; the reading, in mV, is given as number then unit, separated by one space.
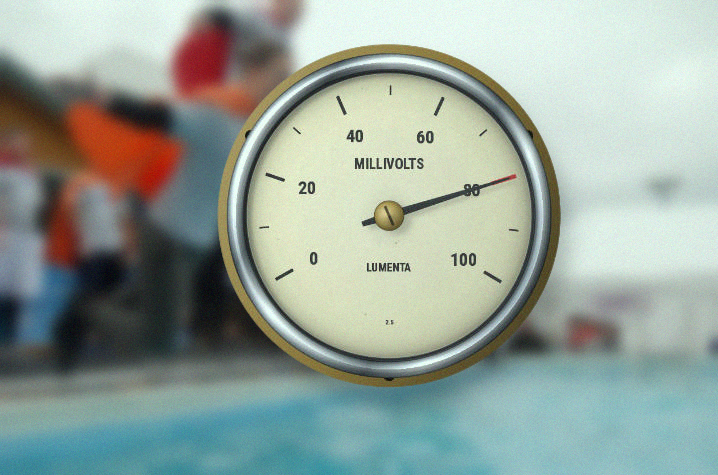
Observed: 80 mV
